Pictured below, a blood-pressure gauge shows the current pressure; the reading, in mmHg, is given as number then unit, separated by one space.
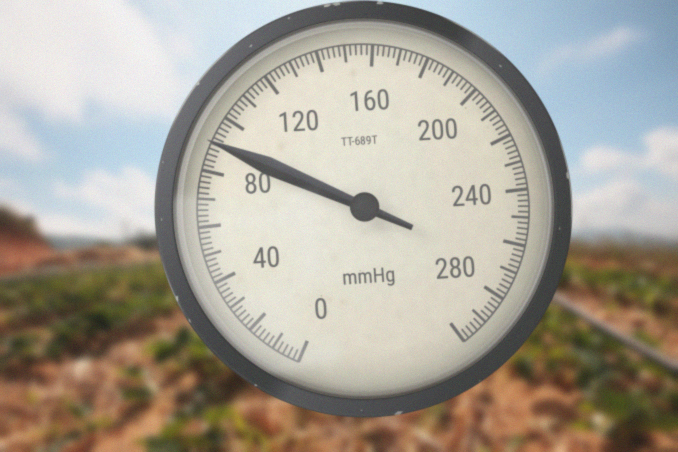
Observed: 90 mmHg
